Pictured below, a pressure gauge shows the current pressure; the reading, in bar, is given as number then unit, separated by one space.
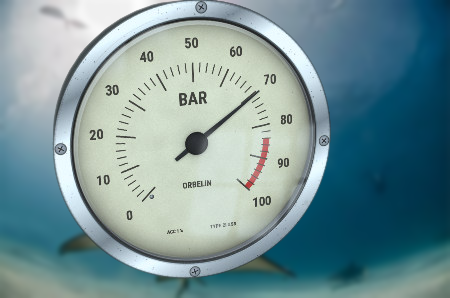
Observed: 70 bar
